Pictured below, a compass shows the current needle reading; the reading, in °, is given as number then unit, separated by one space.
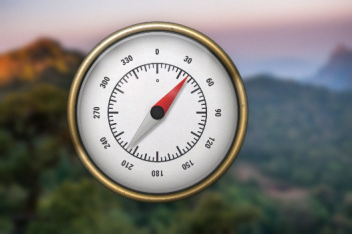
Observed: 40 °
